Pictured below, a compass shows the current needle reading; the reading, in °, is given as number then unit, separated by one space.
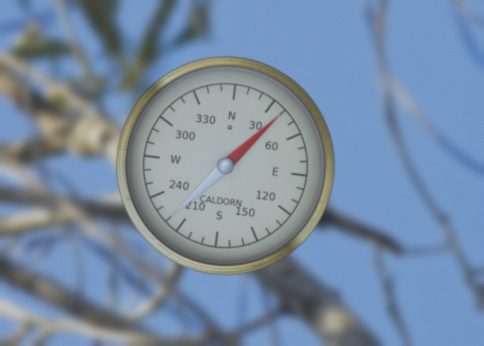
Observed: 40 °
